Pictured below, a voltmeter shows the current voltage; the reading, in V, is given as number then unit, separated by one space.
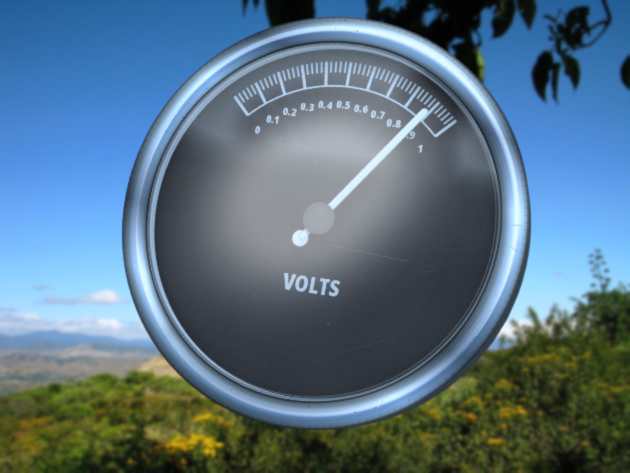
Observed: 0.9 V
